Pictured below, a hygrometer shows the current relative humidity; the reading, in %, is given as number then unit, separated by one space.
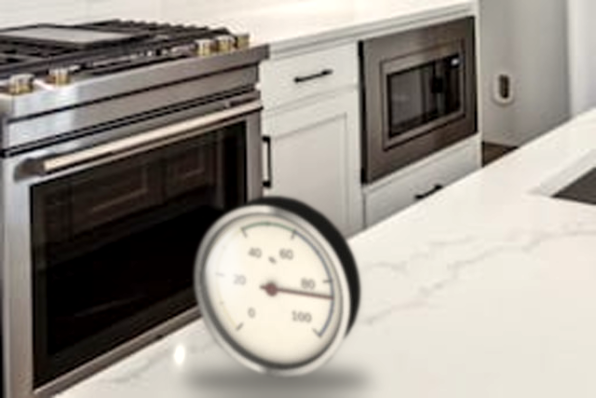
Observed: 85 %
